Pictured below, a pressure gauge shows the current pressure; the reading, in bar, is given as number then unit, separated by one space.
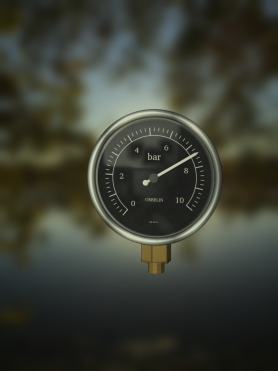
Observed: 7.4 bar
